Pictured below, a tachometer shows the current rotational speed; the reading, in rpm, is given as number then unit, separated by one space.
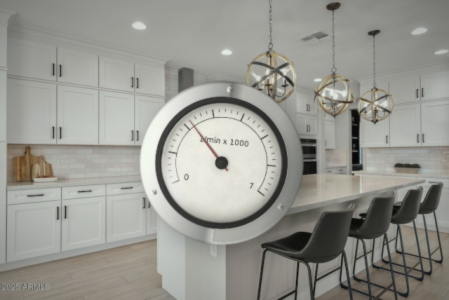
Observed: 2200 rpm
